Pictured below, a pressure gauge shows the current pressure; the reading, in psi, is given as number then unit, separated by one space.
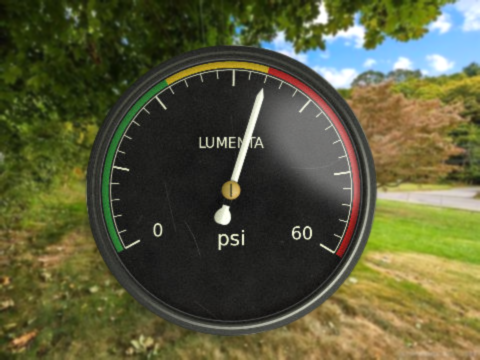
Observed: 34 psi
